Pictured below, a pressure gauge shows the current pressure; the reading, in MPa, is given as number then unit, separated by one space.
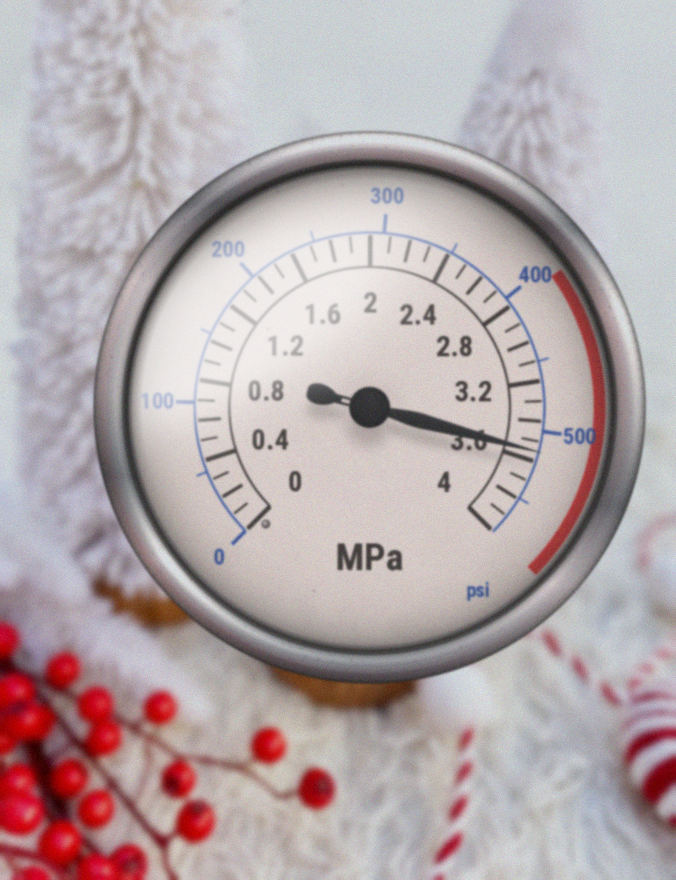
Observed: 3.55 MPa
